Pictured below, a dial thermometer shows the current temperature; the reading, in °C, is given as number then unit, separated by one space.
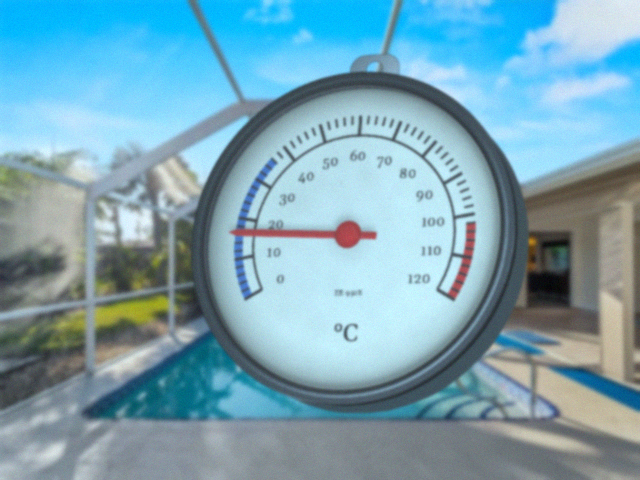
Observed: 16 °C
